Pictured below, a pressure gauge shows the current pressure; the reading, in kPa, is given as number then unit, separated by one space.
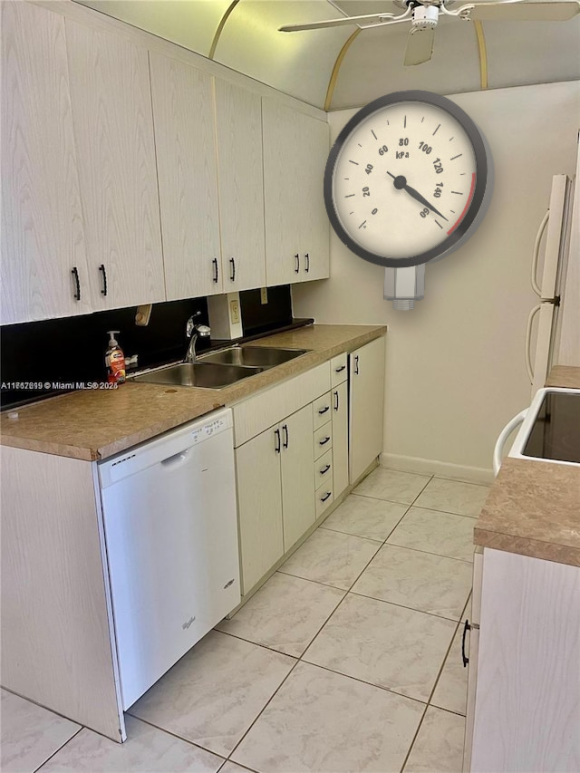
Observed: 155 kPa
